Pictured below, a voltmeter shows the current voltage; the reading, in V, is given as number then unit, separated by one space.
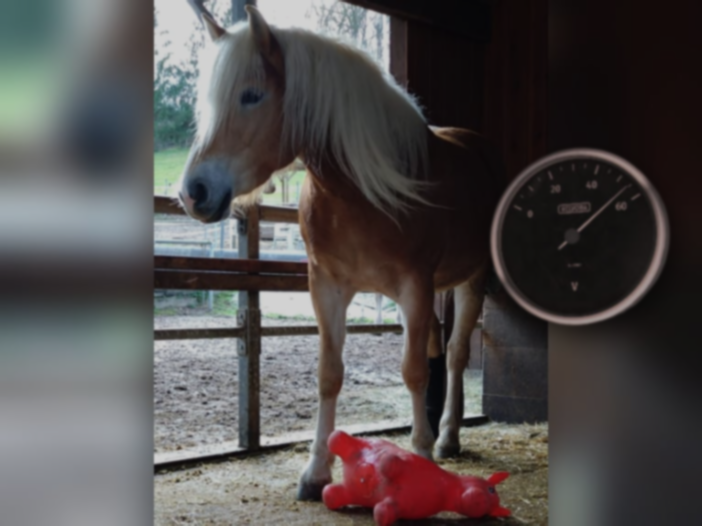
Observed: 55 V
